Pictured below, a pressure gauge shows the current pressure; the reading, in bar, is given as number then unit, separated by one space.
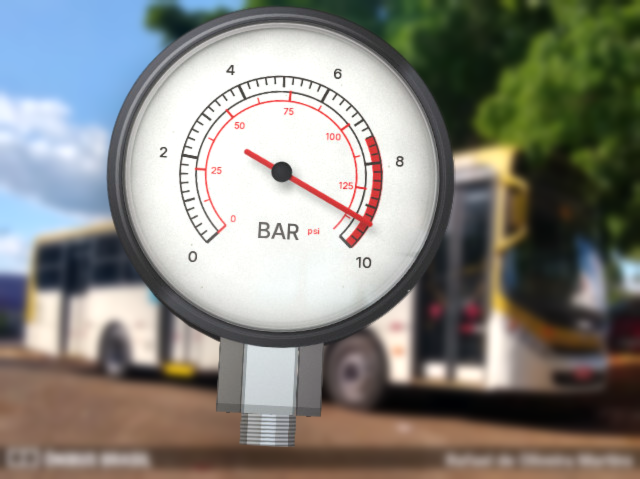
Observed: 9.4 bar
